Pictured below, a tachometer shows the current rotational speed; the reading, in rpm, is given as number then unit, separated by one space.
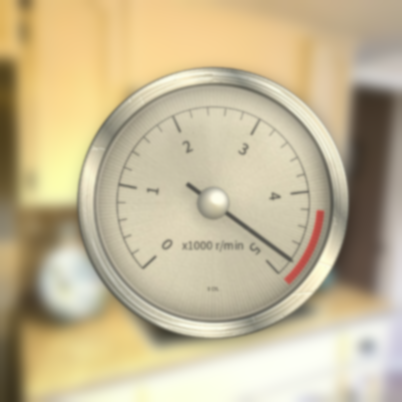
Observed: 4800 rpm
